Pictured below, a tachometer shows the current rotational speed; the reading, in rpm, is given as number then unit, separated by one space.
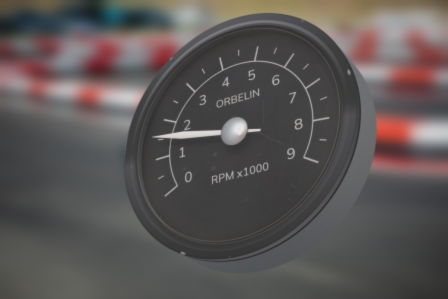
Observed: 1500 rpm
